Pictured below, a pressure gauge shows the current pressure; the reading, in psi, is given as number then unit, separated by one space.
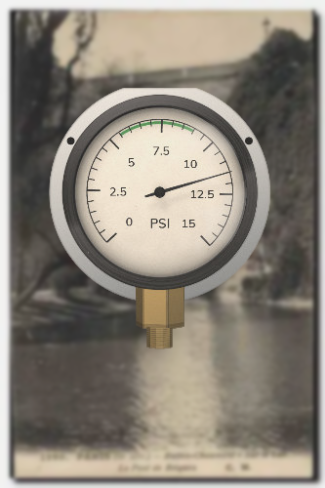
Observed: 11.5 psi
